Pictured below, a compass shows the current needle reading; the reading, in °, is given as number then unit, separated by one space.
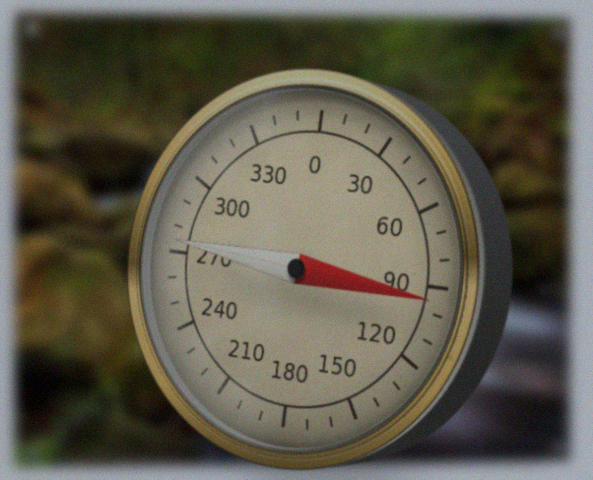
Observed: 95 °
